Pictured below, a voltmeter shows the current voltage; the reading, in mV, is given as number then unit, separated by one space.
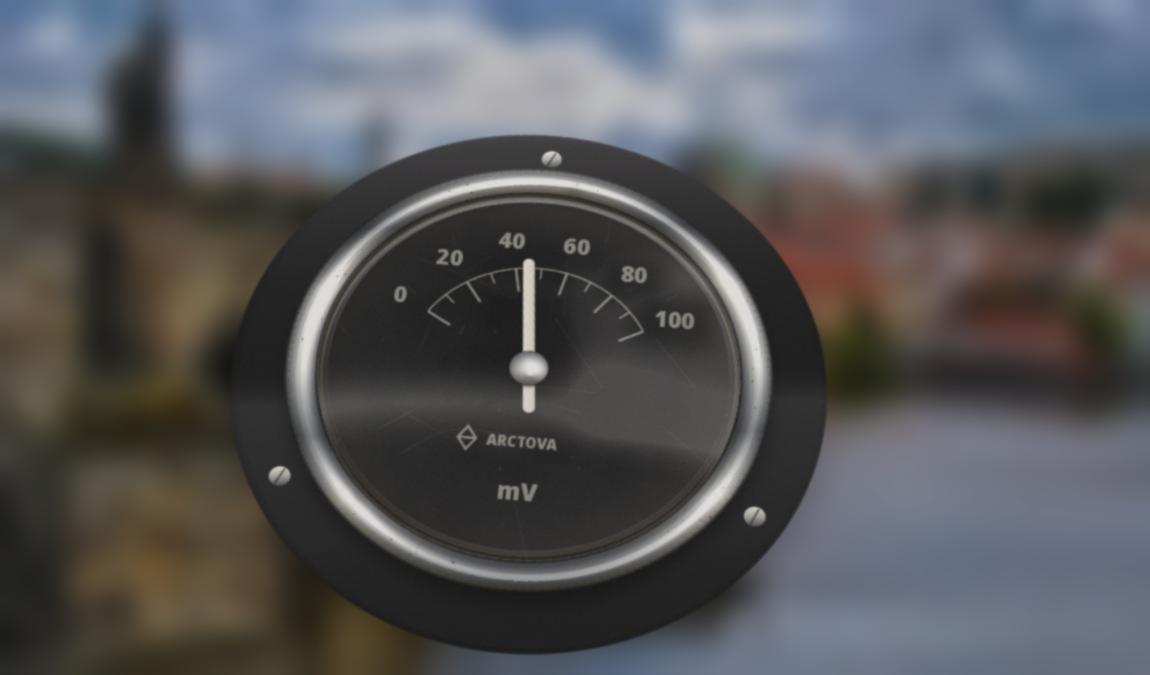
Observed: 45 mV
